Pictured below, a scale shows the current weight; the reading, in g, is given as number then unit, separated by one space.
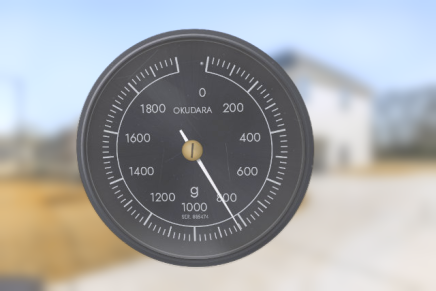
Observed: 820 g
